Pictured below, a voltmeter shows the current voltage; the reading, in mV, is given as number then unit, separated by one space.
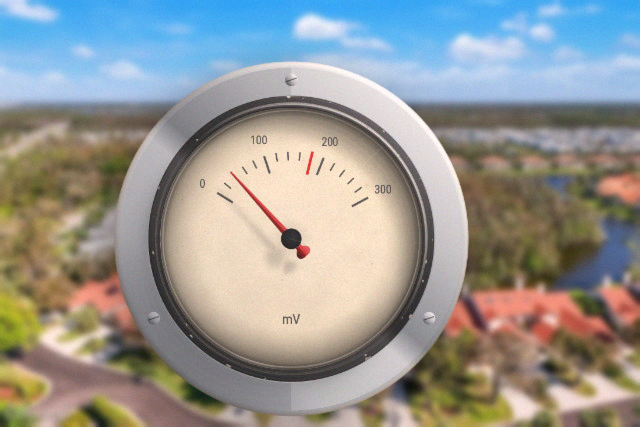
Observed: 40 mV
